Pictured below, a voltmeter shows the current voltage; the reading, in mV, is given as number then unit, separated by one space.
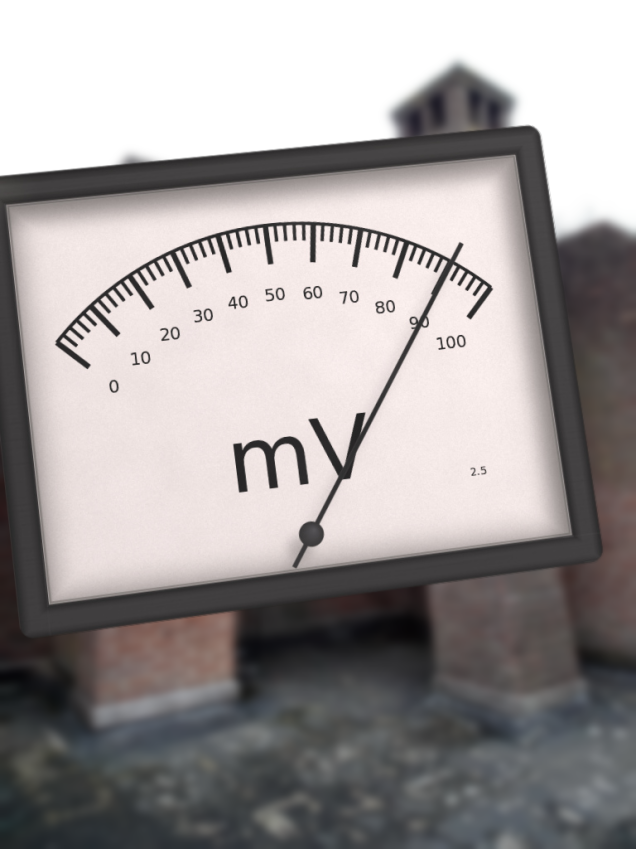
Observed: 90 mV
